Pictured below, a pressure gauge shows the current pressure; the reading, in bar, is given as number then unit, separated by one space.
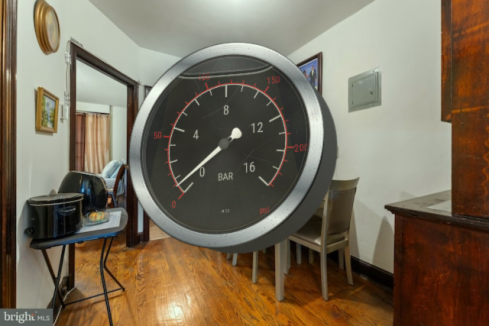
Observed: 0.5 bar
